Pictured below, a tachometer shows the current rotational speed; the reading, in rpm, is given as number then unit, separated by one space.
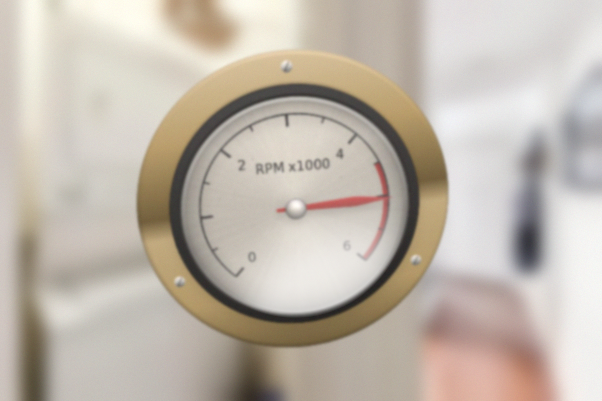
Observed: 5000 rpm
